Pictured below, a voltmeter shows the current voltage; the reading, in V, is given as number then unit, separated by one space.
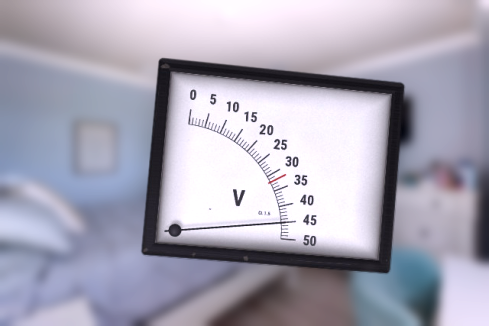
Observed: 45 V
